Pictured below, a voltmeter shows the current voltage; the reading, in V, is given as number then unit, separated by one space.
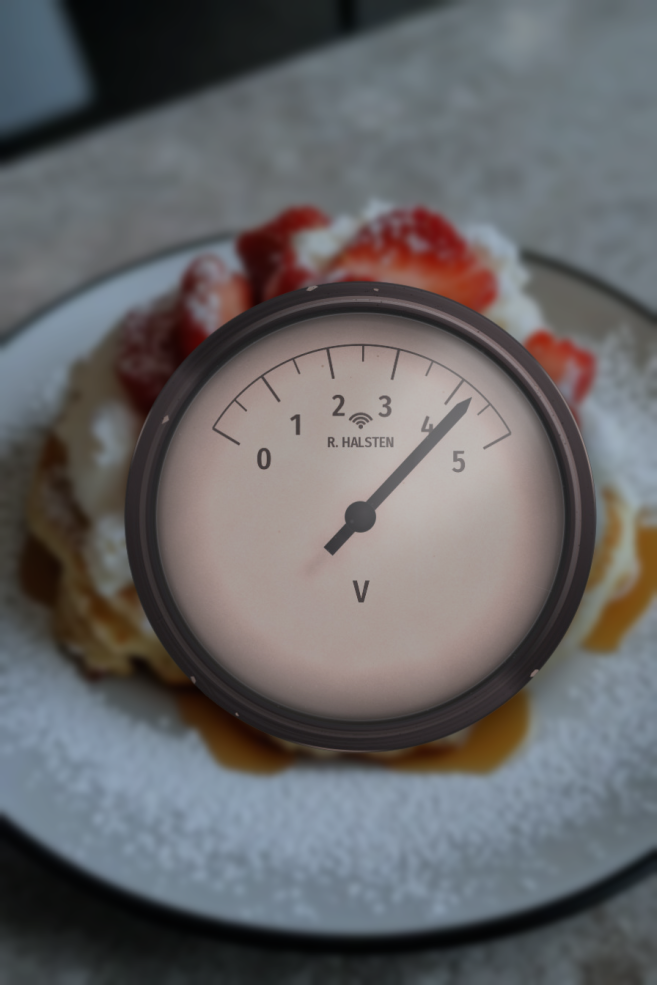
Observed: 4.25 V
